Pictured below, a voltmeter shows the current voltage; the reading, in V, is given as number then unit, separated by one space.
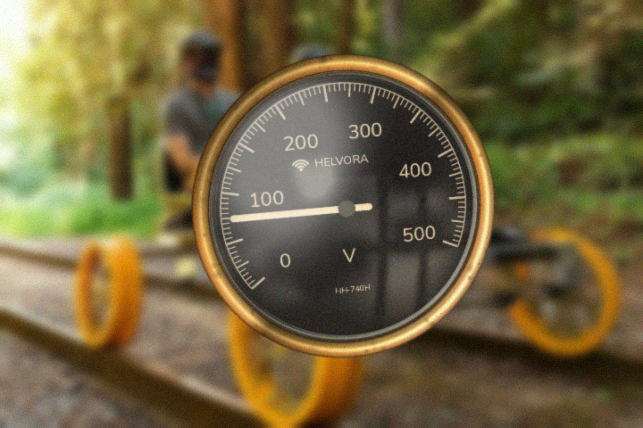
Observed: 75 V
